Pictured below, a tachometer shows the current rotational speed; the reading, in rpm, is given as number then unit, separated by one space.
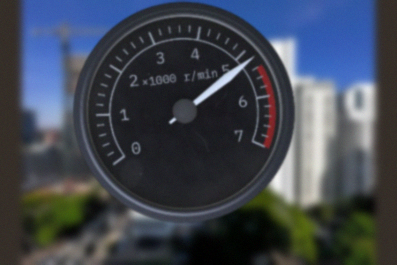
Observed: 5200 rpm
